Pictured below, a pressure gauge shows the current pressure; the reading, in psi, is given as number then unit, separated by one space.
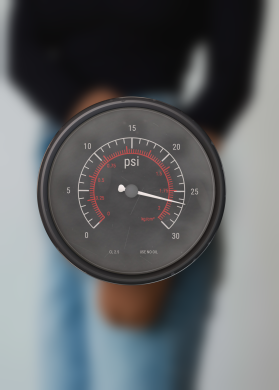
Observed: 26.5 psi
